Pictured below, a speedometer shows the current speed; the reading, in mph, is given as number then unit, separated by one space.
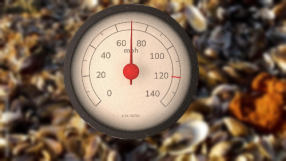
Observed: 70 mph
